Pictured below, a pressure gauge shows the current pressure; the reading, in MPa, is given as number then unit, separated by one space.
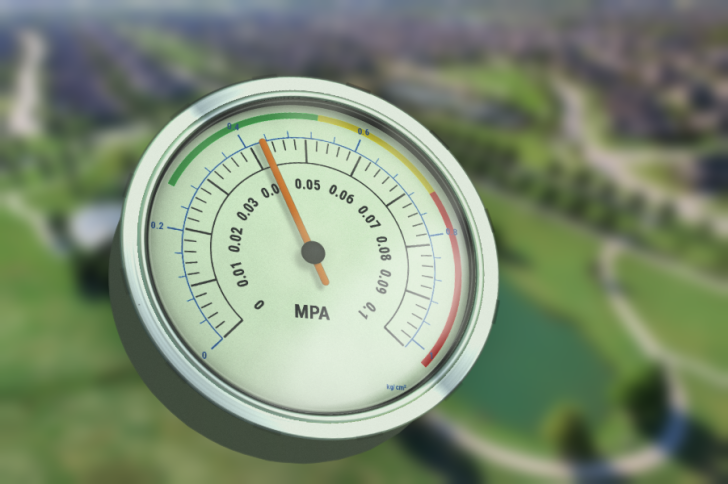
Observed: 0.042 MPa
